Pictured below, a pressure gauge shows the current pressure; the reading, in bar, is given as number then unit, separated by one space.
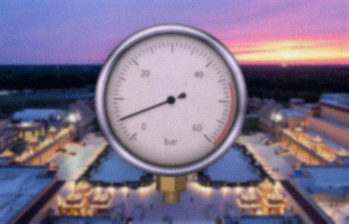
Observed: 5 bar
